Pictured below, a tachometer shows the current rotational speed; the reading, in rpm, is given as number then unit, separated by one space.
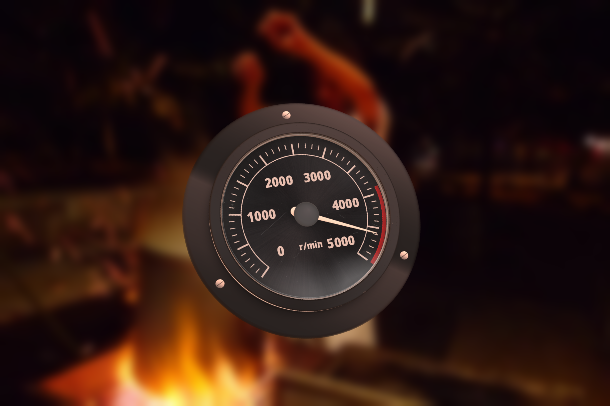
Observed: 4600 rpm
